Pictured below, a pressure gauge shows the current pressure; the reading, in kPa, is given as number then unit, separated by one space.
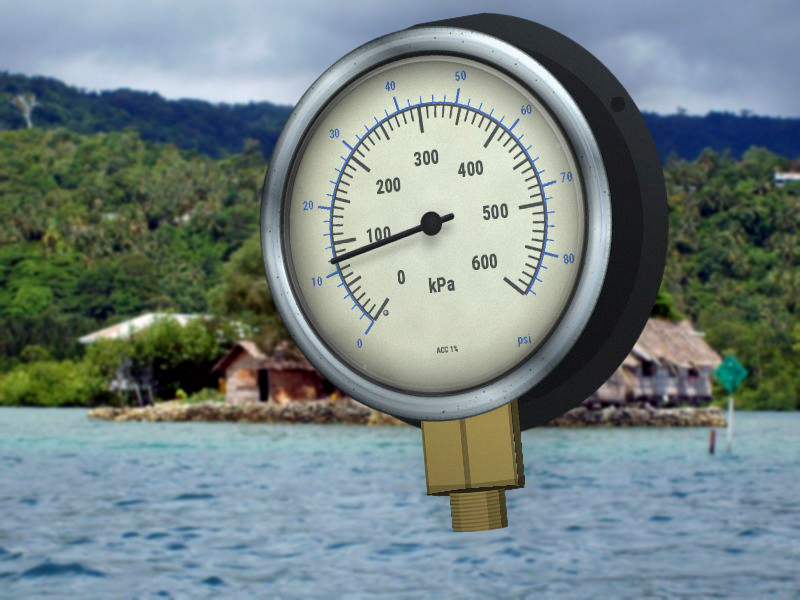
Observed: 80 kPa
